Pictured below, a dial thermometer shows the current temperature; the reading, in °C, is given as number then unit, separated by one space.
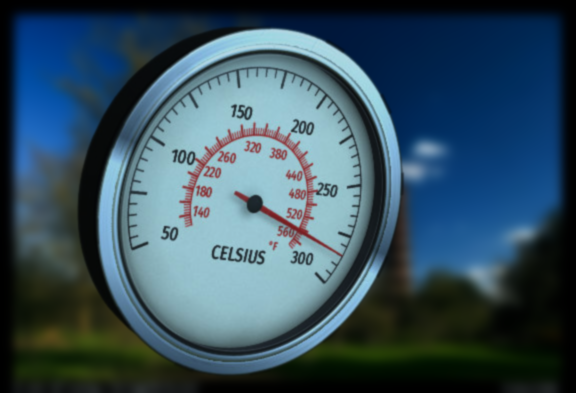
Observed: 285 °C
